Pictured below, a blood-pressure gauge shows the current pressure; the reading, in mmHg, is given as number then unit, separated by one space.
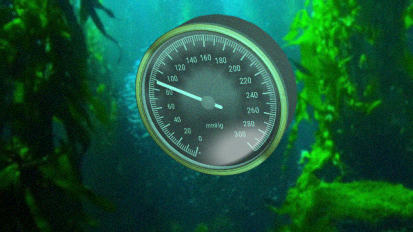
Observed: 90 mmHg
